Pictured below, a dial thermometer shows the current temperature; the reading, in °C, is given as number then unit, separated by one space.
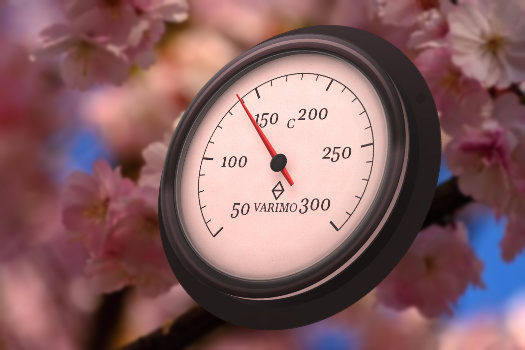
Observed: 140 °C
